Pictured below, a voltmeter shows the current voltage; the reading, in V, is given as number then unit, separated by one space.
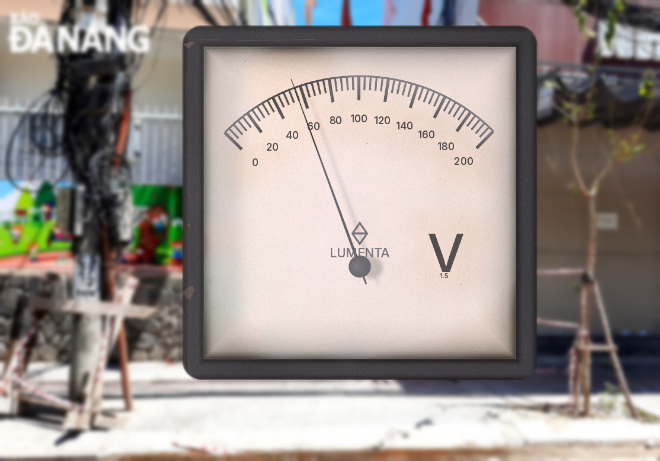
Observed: 56 V
